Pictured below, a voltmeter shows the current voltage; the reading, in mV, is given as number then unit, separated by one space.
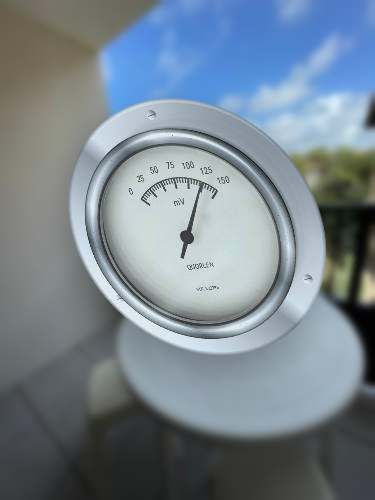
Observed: 125 mV
